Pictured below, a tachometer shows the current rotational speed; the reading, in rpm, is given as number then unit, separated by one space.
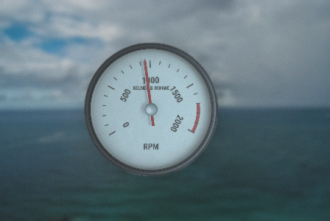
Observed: 950 rpm
